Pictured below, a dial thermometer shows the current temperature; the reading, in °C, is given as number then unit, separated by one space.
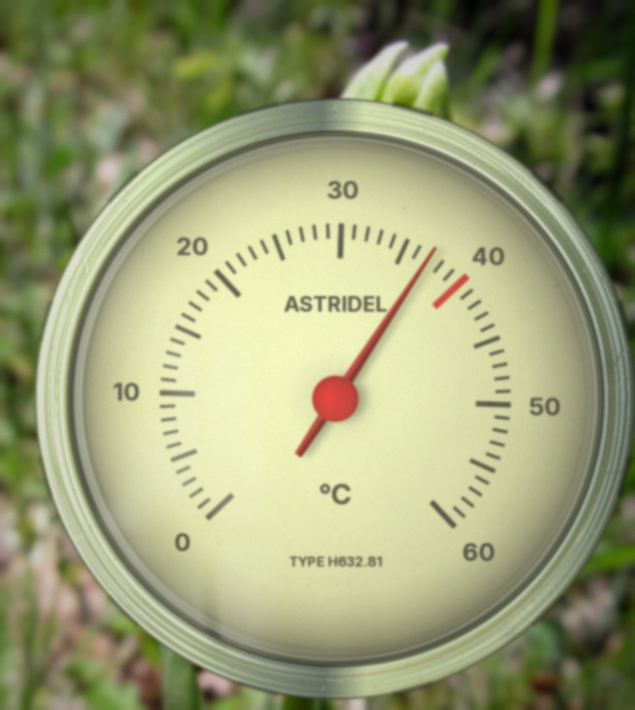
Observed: 37 °C
